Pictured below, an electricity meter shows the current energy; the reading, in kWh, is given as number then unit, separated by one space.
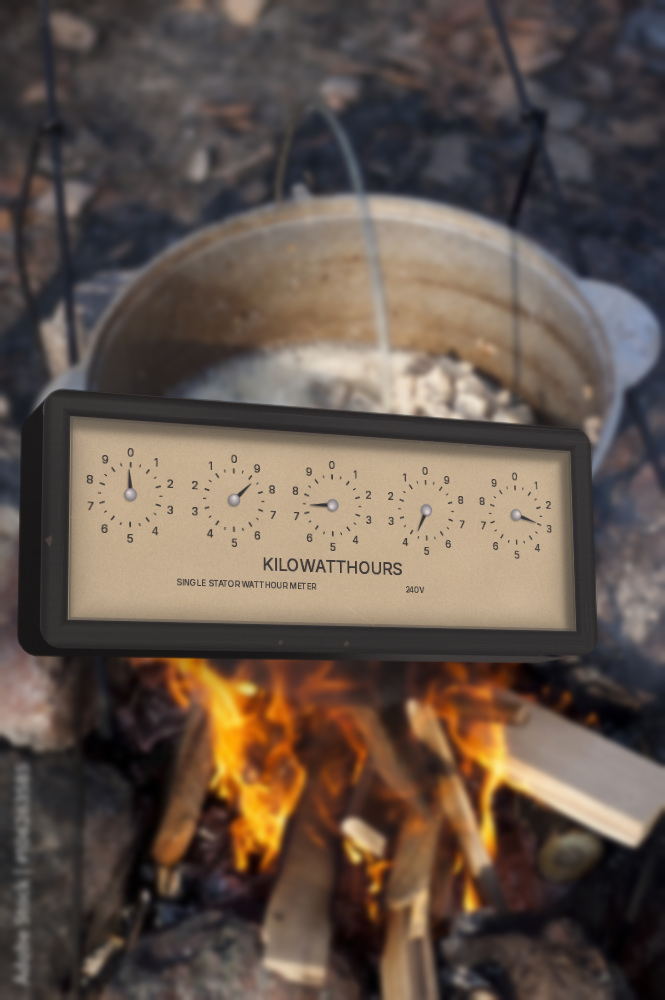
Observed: 98743 kWh
